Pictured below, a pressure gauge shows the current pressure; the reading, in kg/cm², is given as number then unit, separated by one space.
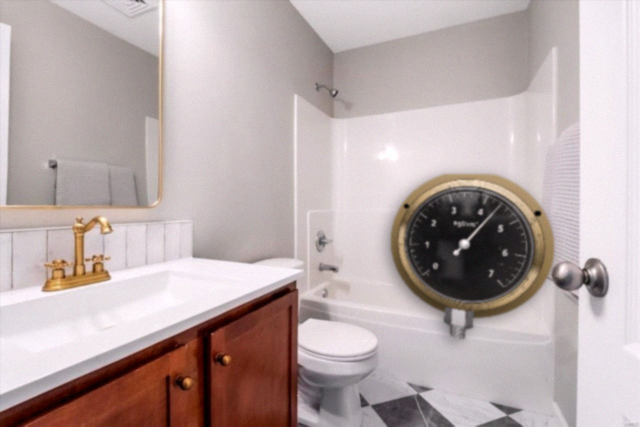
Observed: 4.4 kg/cm²
